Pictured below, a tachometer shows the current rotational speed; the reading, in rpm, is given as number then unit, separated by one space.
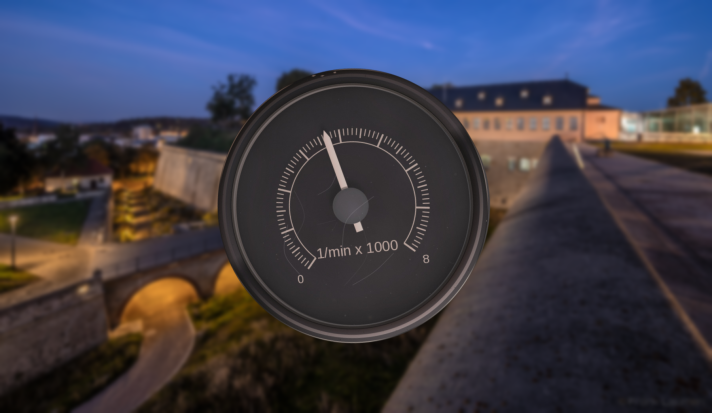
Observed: 3700 rpm
